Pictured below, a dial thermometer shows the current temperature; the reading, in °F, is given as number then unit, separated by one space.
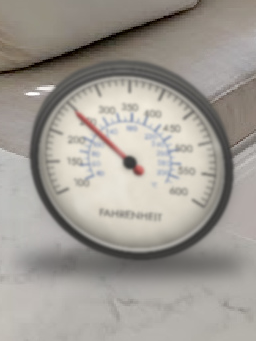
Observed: 250 °F
